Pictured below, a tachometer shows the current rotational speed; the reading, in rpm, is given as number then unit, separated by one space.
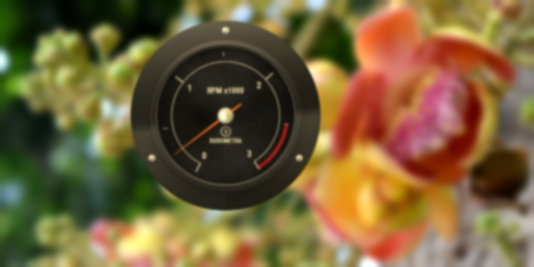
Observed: 250 rpm
